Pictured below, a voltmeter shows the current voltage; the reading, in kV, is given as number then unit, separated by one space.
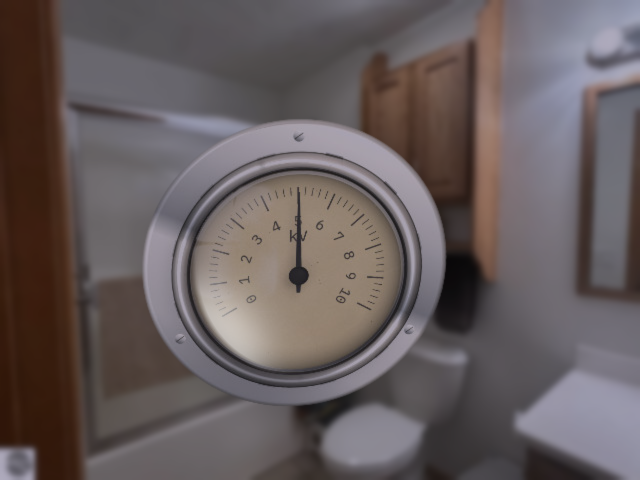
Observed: 5 kV
